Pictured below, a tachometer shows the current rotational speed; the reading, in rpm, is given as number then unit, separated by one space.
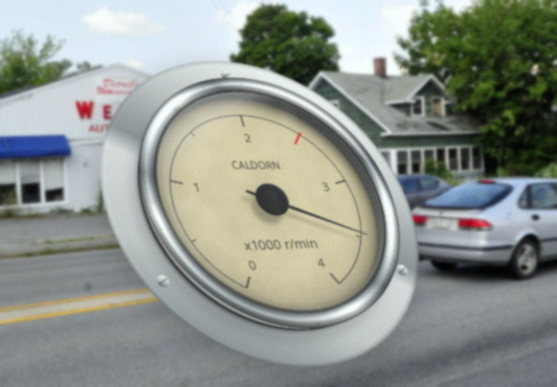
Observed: 3500 rpm
